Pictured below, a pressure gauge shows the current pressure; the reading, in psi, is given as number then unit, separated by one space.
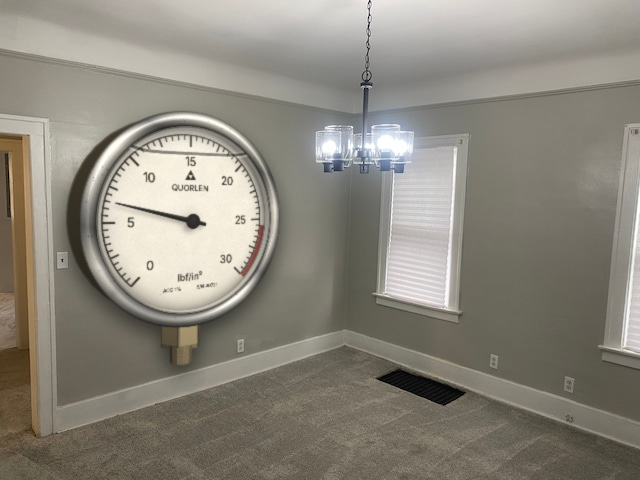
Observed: 6.5 psi
